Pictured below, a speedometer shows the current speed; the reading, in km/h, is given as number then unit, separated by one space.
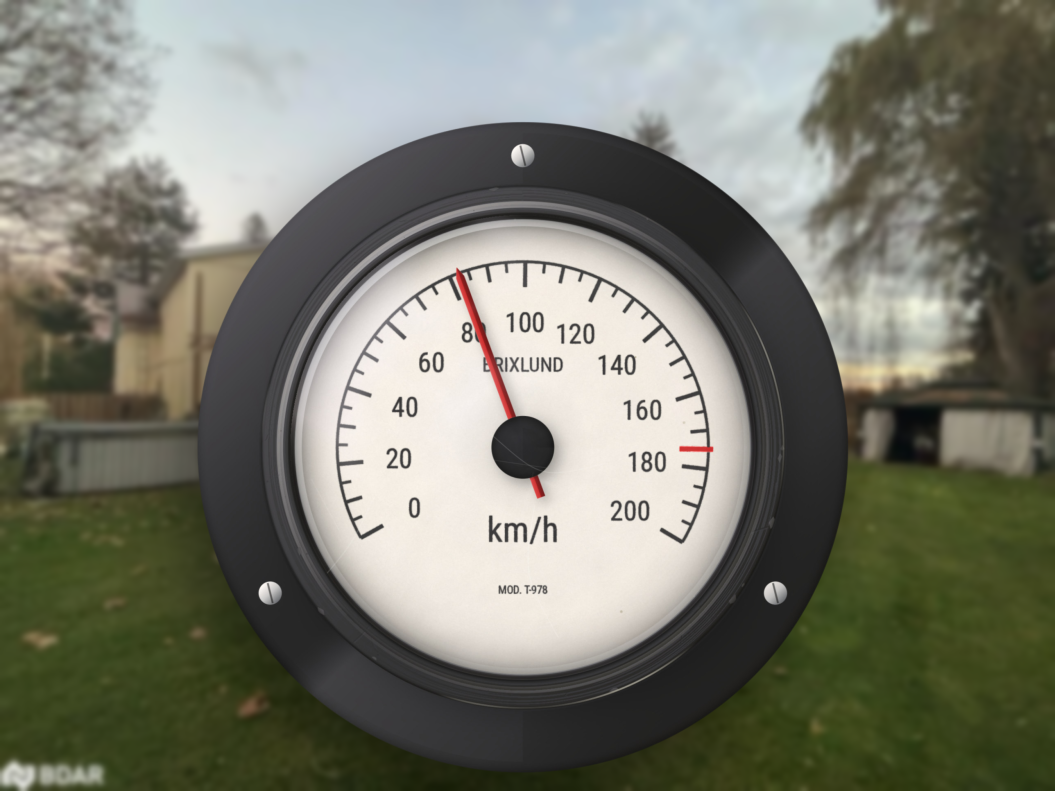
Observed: 82.5 km/h
